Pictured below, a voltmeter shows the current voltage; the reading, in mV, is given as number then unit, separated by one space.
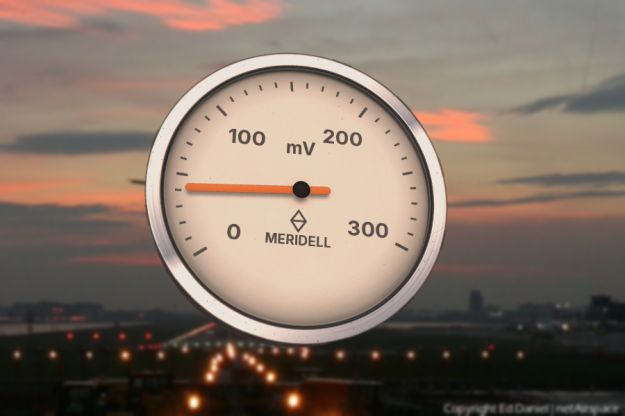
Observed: 40 mV
